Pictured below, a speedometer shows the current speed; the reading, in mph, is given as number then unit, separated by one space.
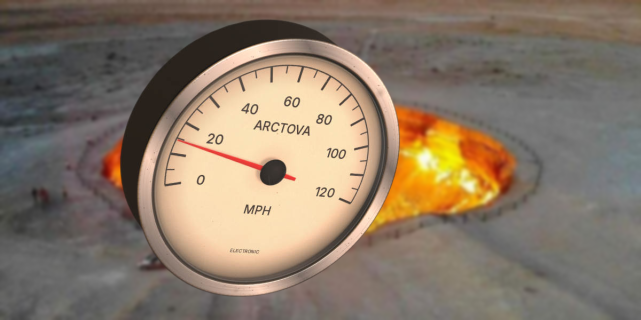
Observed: 15 mph
